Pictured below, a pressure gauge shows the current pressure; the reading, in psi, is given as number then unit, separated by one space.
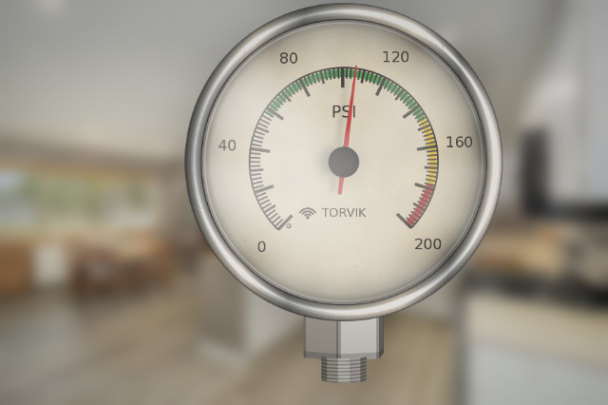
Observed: 106 psi
